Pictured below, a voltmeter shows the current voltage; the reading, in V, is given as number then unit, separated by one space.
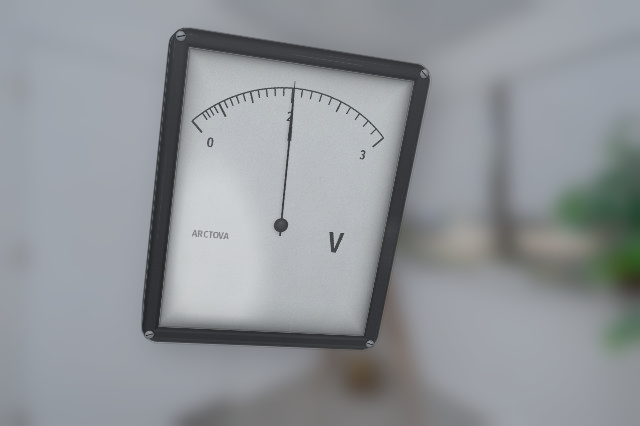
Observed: 2 V
